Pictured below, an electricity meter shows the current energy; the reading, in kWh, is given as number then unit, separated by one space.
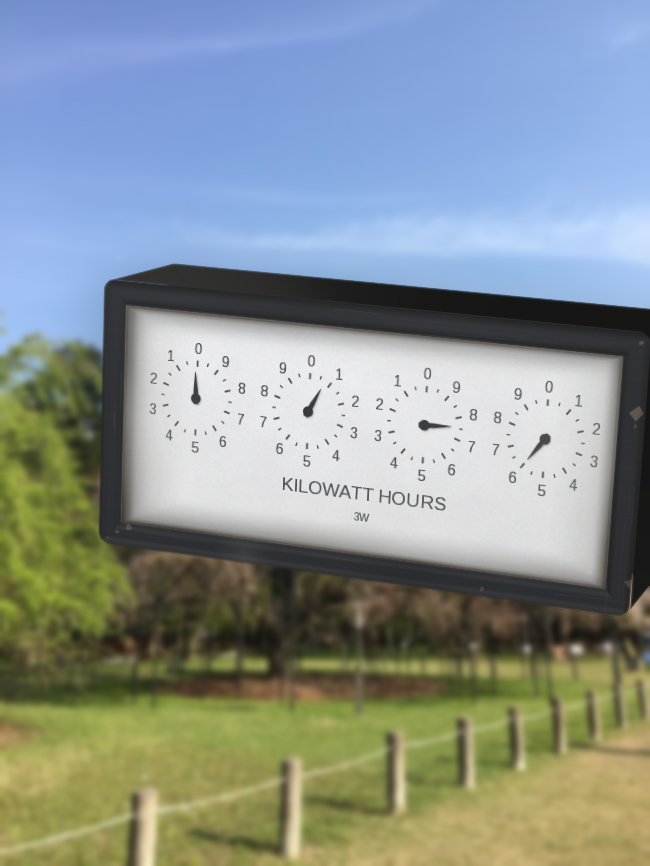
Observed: 76 kWh
